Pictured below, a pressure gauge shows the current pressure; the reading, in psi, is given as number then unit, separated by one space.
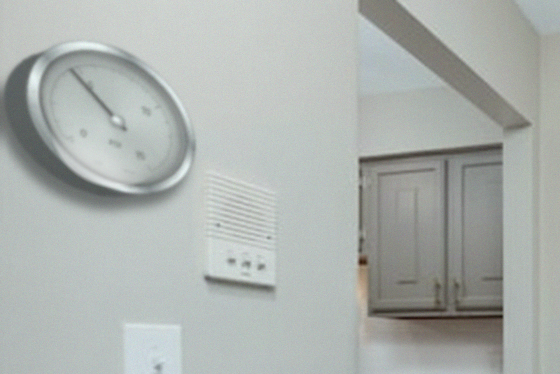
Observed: 4.5 psi
